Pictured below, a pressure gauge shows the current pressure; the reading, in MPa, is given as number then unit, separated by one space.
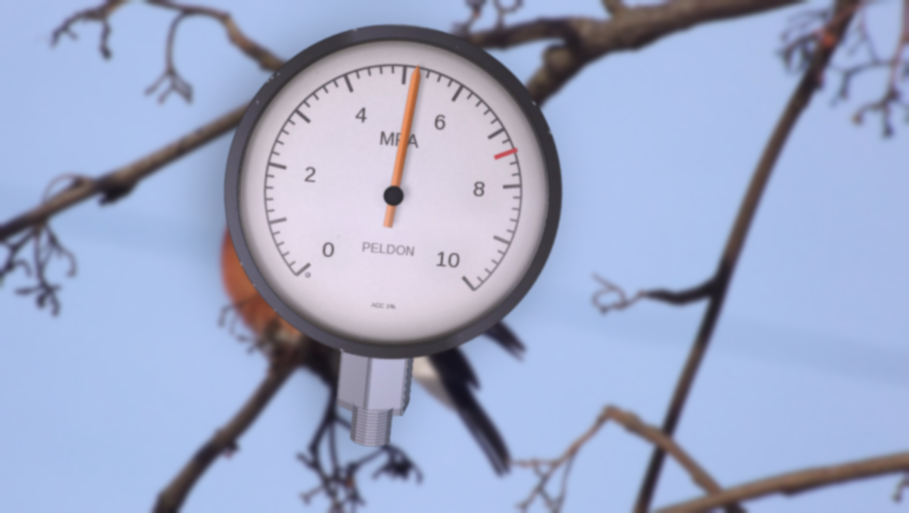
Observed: 5.2 MPa
